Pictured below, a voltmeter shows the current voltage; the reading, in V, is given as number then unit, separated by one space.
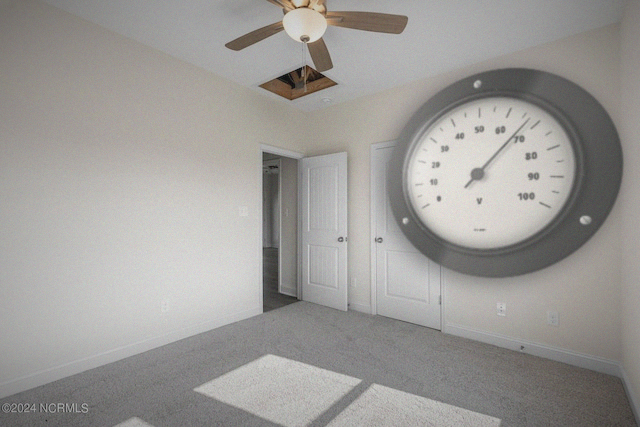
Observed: 67.5 V
